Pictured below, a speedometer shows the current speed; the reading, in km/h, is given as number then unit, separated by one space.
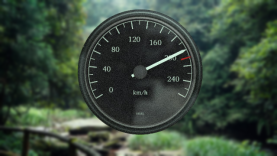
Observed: 200 km/h
